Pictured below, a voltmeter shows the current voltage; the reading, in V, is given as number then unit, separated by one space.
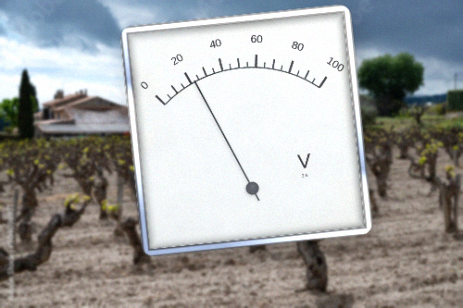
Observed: 22.5 V
